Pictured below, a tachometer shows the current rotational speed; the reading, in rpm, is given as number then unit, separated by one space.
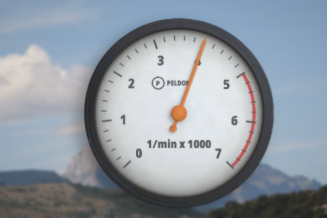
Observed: 4000 rpm
